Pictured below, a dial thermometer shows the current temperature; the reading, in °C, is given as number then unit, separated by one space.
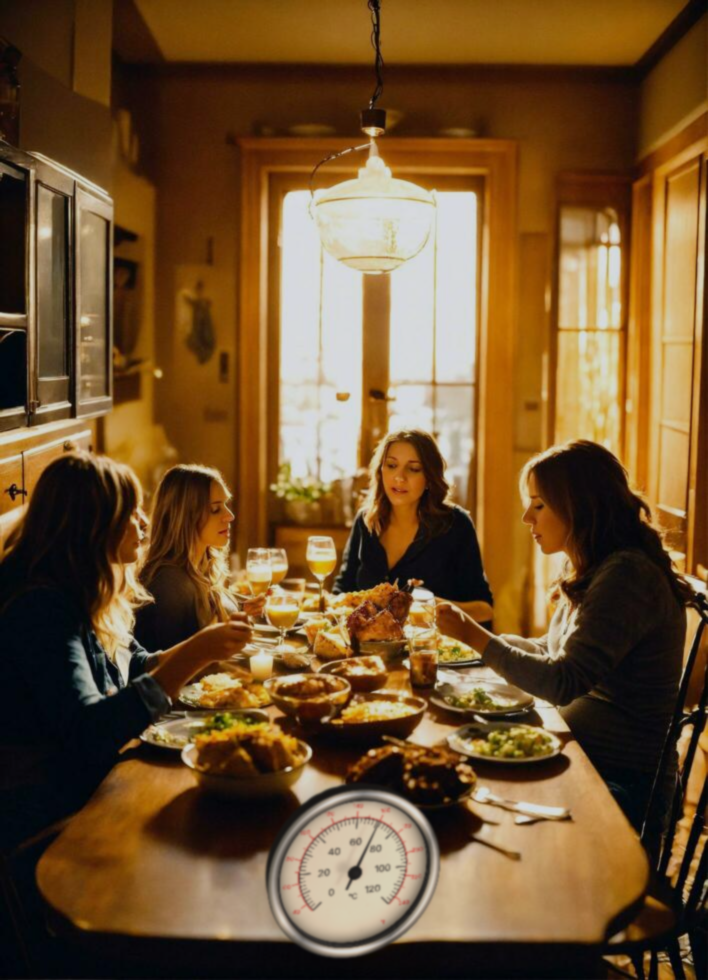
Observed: 70 °C
